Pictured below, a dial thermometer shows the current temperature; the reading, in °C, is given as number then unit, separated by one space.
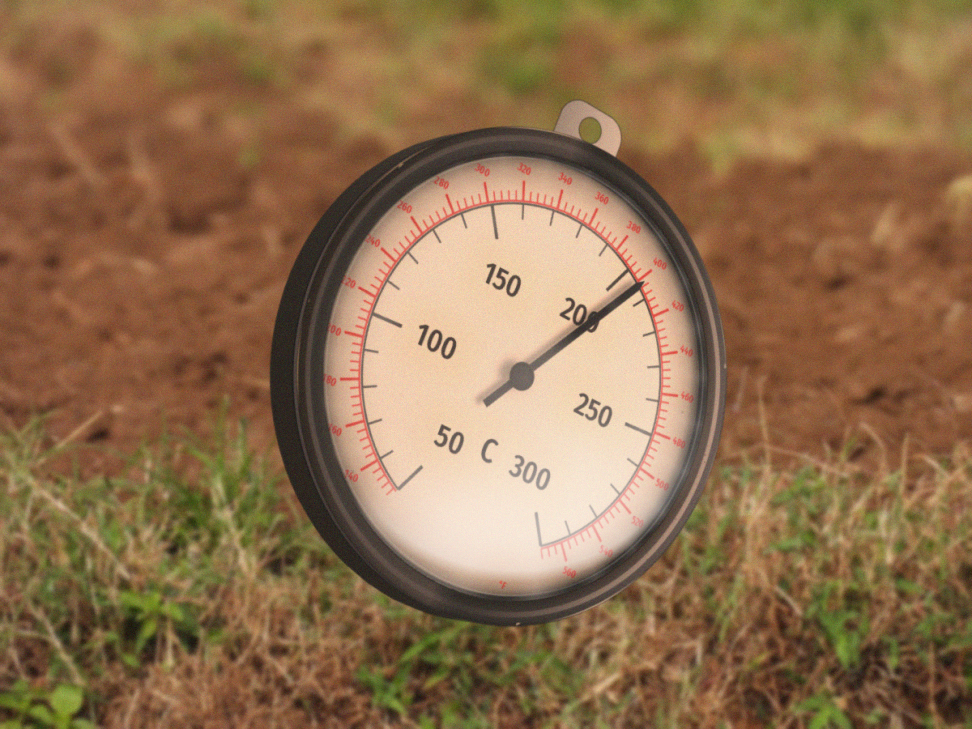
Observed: 205 °C
